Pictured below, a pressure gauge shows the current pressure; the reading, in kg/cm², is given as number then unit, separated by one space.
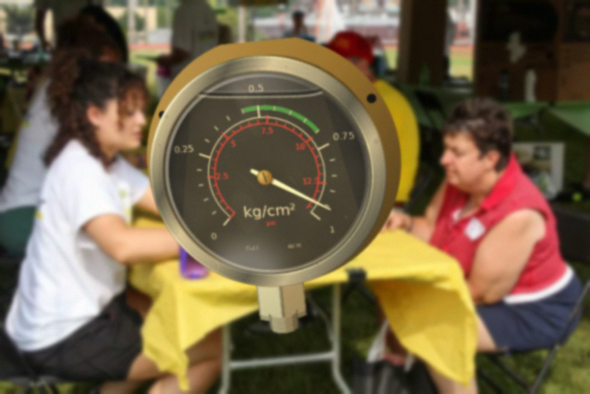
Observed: 0.95 kg/cm²
